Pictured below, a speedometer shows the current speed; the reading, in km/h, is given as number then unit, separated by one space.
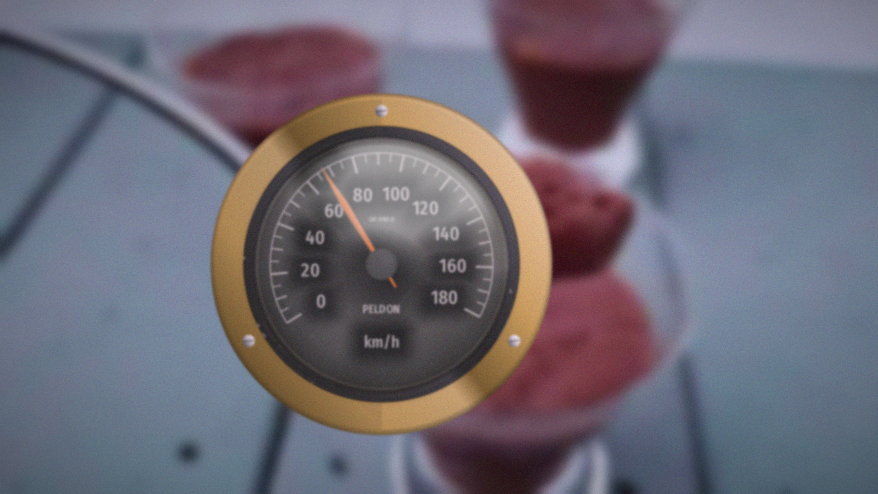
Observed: 67.5 km/h
